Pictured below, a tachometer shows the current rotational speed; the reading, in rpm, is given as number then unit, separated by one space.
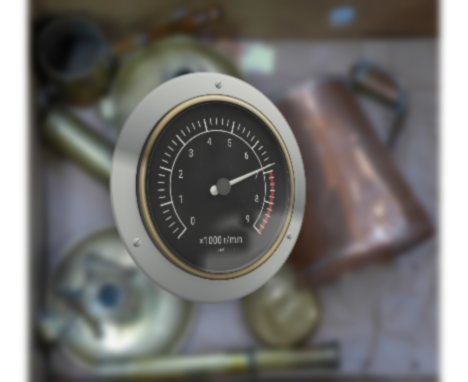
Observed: 6800 rpm
